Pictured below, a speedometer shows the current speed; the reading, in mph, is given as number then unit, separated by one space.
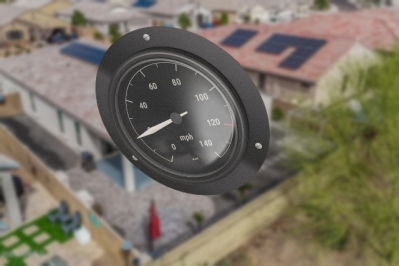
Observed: 20 mph
